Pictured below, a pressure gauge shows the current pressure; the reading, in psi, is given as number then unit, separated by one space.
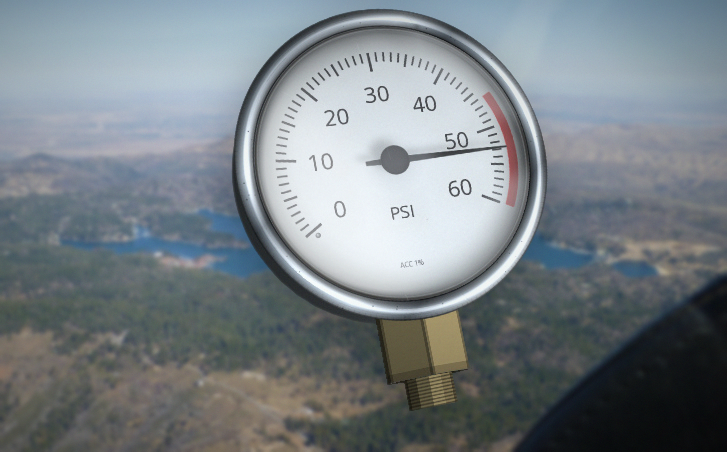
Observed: 53 psi
